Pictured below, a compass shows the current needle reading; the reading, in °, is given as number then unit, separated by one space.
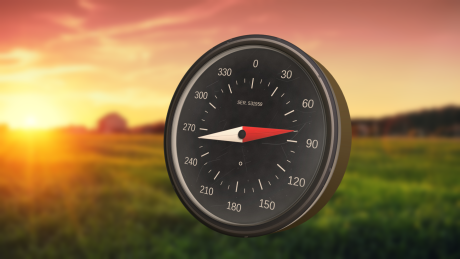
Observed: 80 °
